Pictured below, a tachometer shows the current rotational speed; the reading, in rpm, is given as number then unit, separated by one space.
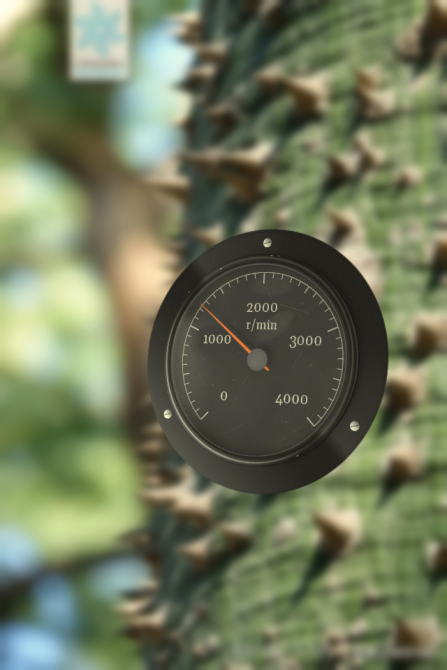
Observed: 1250 rpm
